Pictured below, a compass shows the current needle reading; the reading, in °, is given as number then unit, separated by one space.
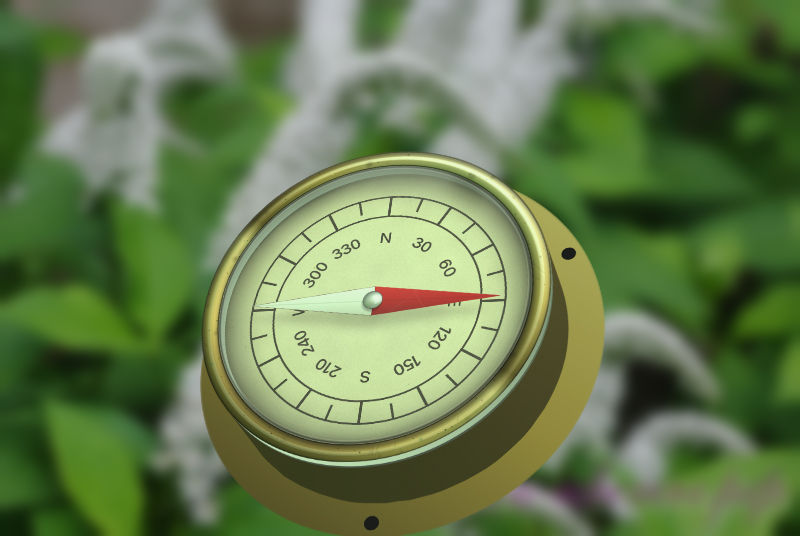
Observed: 90 °
